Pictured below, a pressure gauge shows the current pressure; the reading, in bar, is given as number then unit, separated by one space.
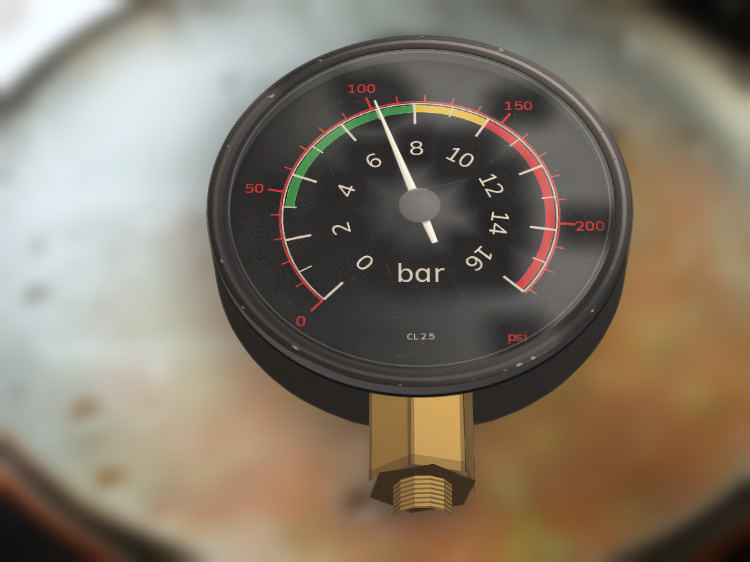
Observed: 7 bar
